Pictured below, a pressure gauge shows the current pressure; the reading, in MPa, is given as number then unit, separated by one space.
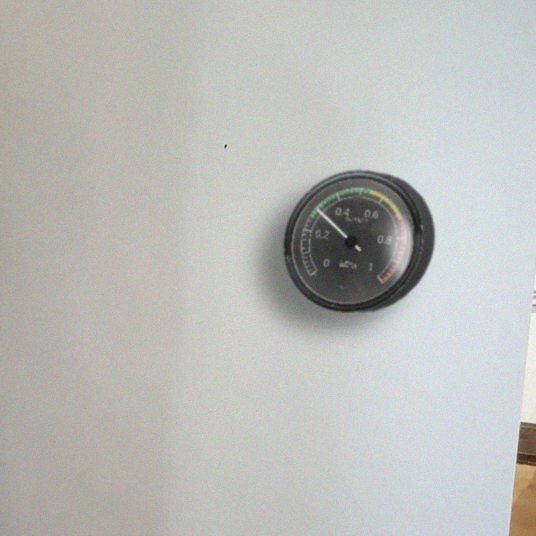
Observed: 0.3 MPa
